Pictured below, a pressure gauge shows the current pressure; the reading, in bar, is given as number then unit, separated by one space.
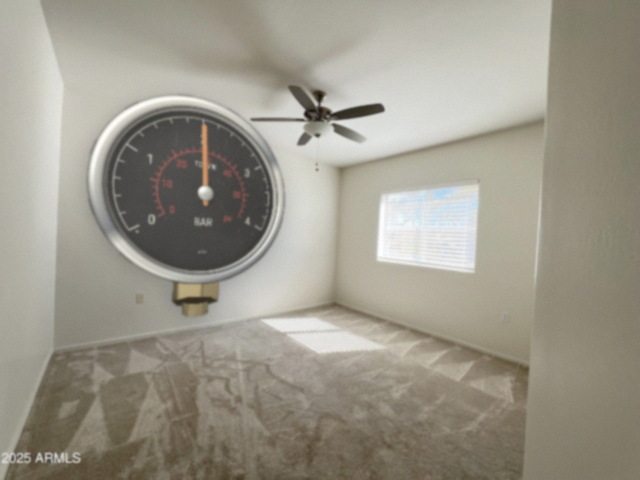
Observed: 2 bar
